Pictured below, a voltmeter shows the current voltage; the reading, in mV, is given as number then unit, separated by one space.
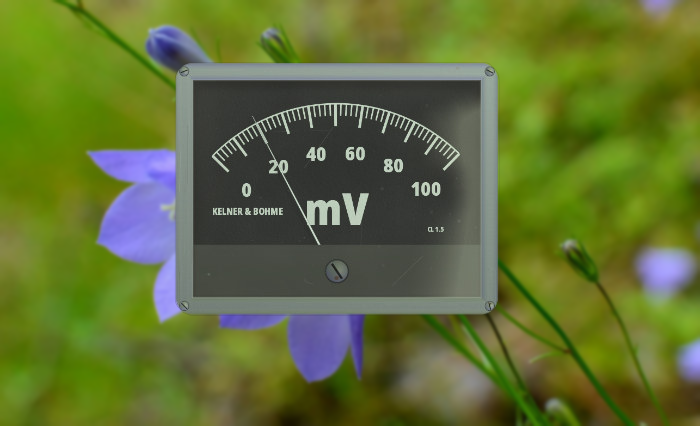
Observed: 20 mV
